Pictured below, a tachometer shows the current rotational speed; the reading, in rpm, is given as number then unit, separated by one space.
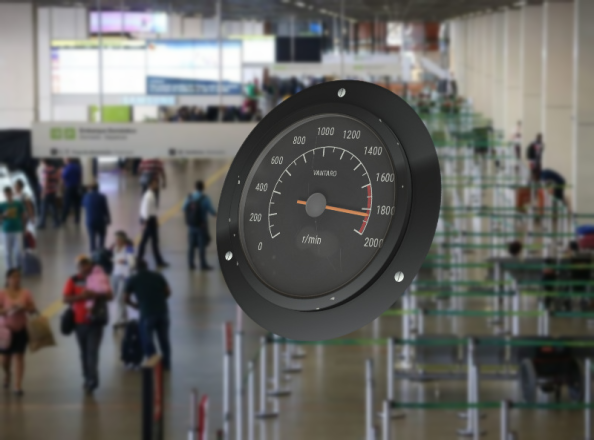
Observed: 1850 rpm
